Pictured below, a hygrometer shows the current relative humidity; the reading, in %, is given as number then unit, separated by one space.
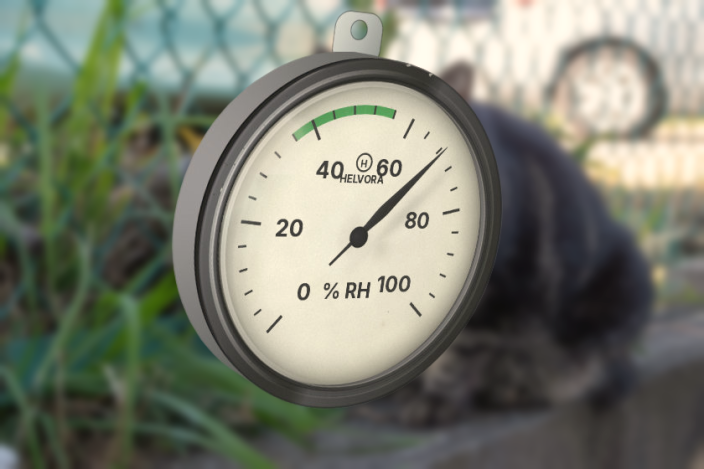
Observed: 68 %
